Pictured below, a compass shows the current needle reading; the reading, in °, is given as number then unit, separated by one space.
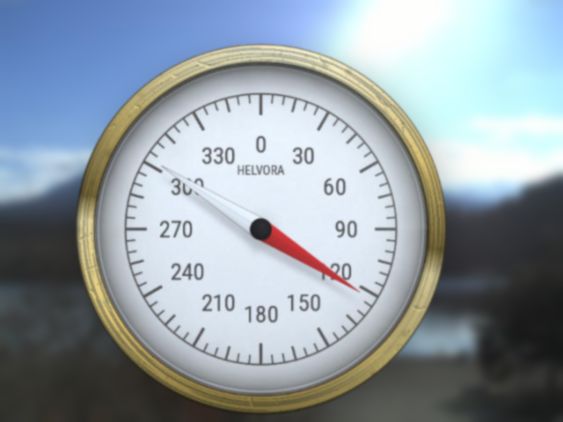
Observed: 122.5 °
